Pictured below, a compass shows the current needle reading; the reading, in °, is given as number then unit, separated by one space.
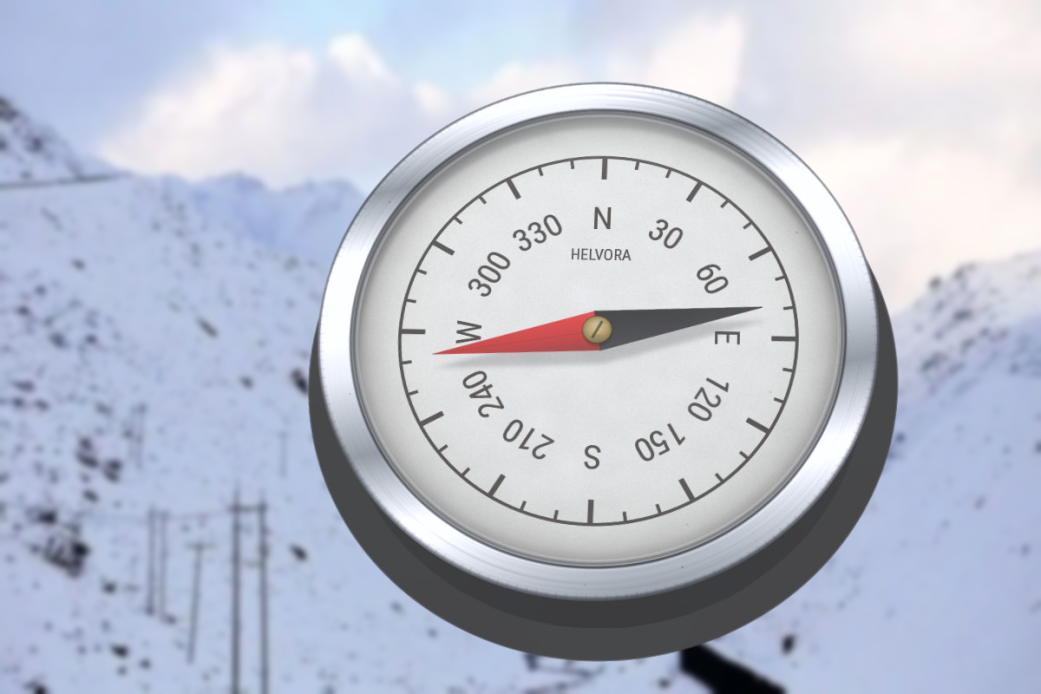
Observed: 260 °
